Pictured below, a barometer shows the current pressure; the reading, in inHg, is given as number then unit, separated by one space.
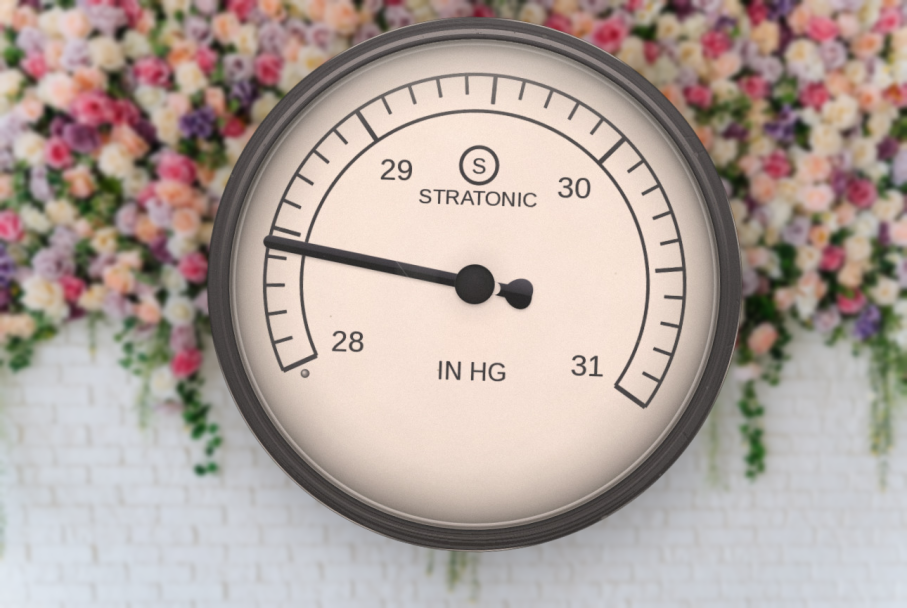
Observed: 28.45 inHg
